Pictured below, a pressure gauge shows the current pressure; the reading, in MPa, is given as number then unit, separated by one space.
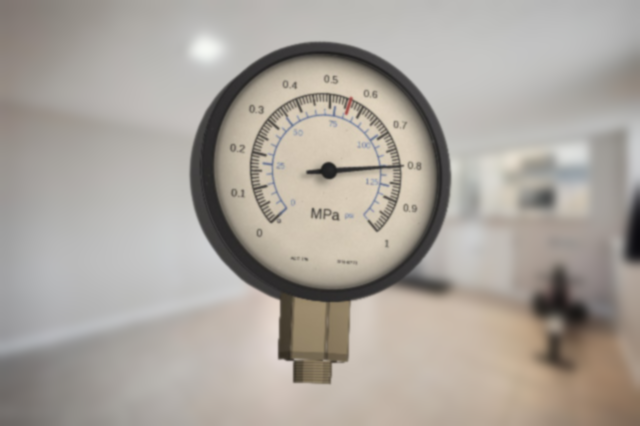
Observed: 0.8 MPa
